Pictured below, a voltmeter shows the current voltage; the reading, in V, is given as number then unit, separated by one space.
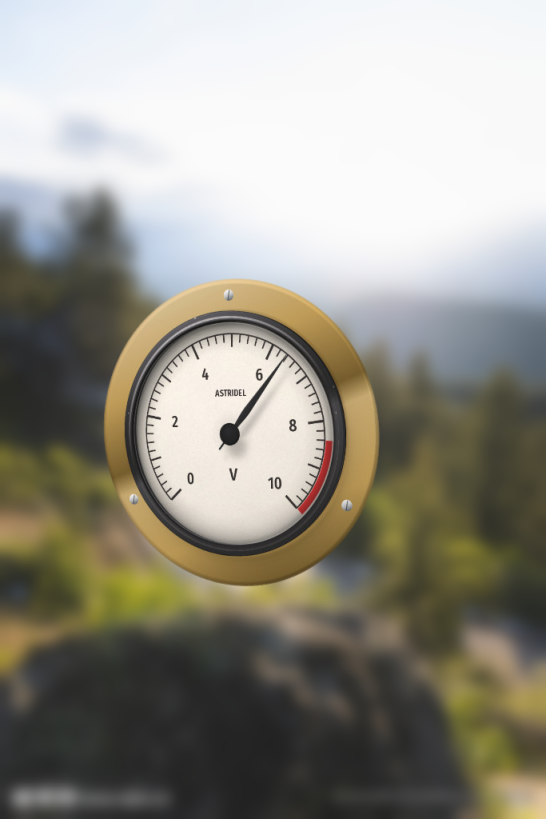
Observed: 6.4 V
